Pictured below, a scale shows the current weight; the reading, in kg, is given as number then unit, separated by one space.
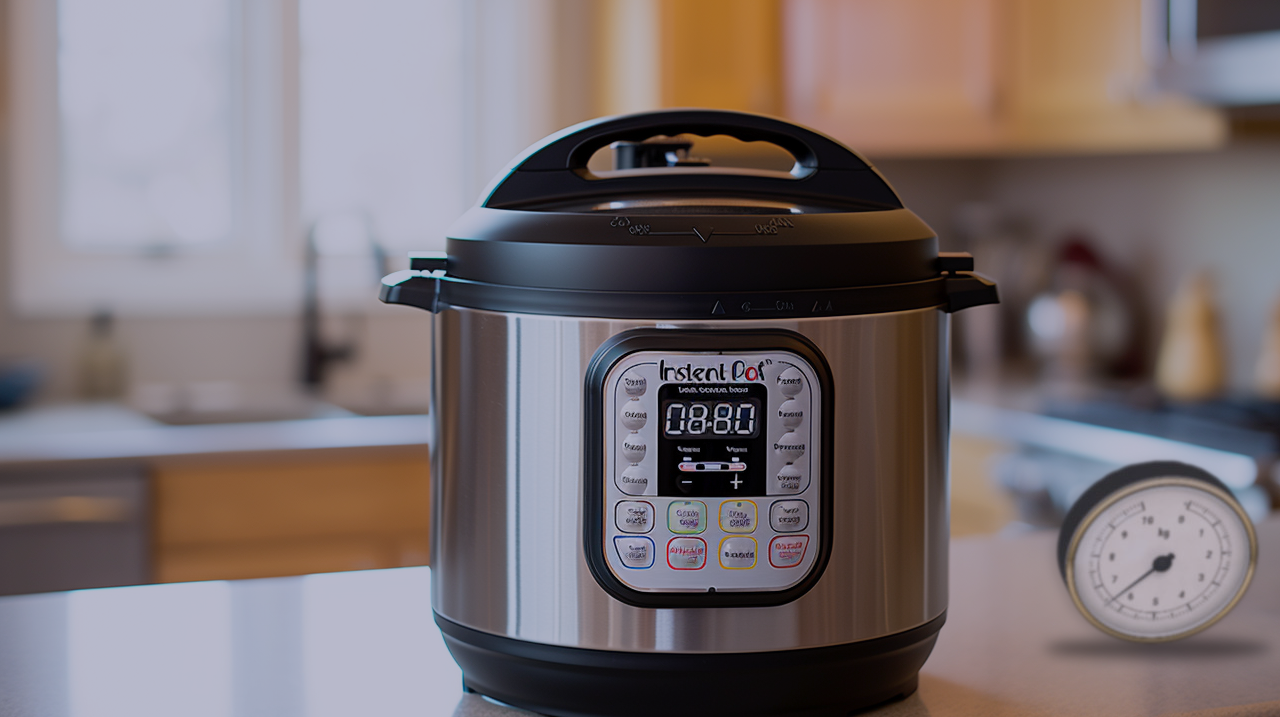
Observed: 6.5 kg
